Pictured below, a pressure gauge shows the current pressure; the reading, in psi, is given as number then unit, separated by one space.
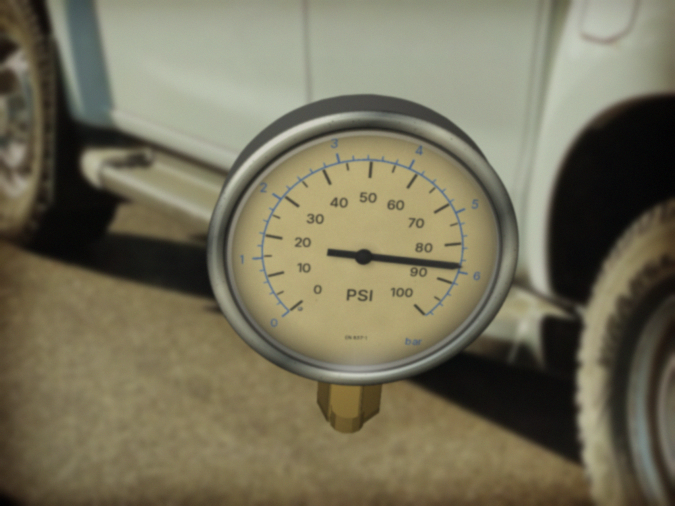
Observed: 85 psi
